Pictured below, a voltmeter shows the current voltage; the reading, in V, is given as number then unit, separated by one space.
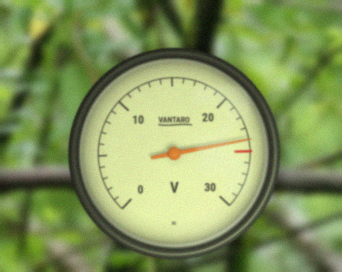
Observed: 24 V
